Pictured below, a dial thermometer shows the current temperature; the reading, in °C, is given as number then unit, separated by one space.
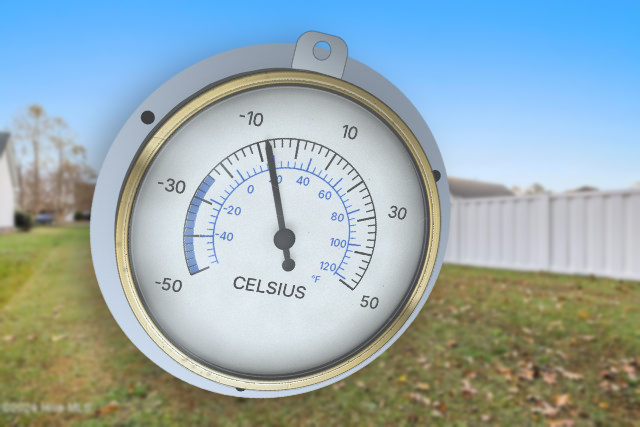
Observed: -8 °C
